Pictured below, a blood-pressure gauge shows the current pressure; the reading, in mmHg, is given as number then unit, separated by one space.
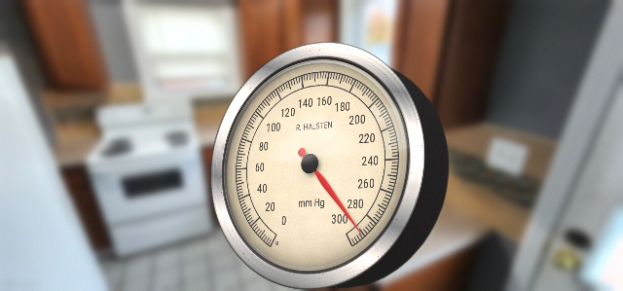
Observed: 290 mmHg
